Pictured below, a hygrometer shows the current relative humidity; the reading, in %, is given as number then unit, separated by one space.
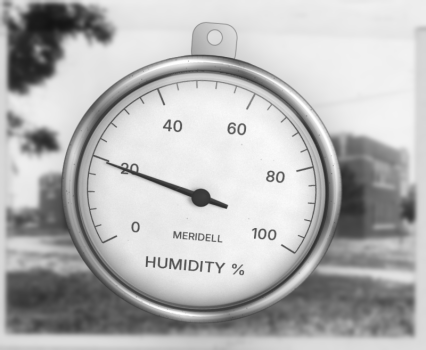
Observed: 20 %
